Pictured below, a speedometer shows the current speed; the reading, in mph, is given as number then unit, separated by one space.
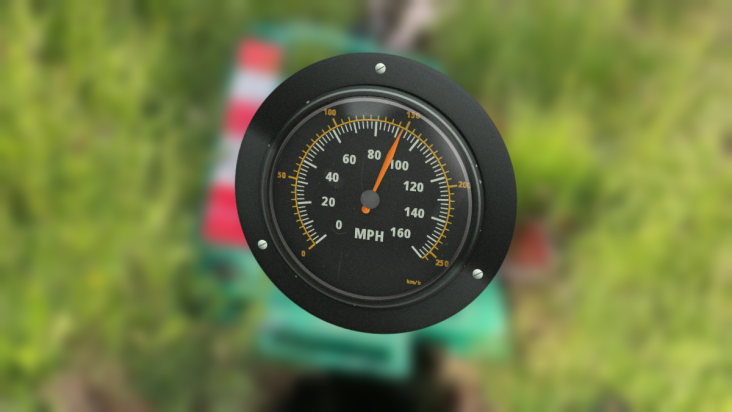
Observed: 92 mph
